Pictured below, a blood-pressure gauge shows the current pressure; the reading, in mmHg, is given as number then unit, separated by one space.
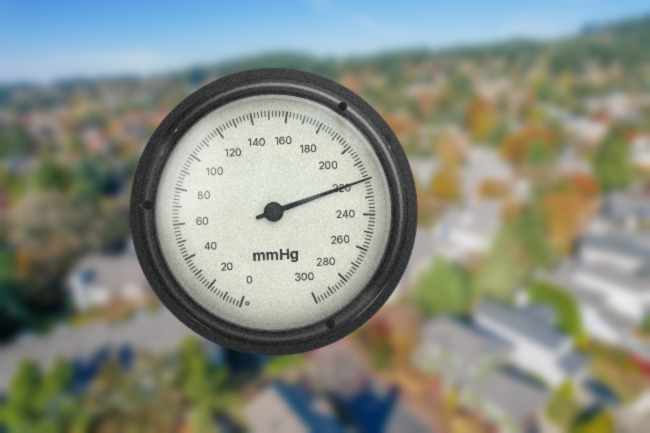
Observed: 220 mmHg
